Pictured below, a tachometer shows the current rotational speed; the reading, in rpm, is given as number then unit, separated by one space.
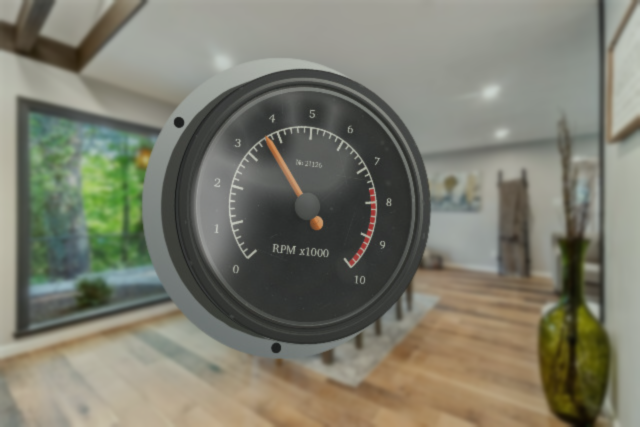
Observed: 3600 rpm
